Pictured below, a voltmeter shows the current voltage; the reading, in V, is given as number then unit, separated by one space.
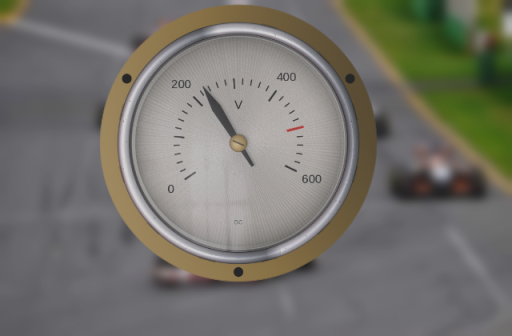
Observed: 230 V
